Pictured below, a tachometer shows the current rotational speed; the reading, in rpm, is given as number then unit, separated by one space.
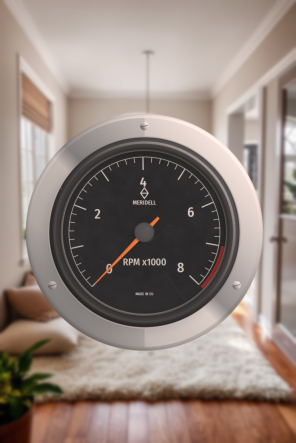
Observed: 0 rpm
